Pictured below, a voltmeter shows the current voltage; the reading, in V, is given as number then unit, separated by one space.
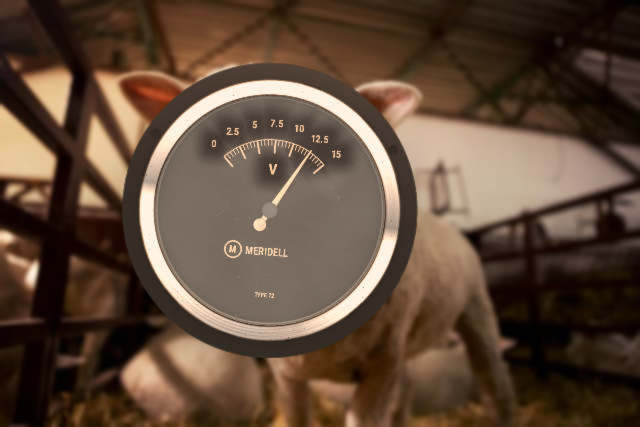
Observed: 12.5 V
